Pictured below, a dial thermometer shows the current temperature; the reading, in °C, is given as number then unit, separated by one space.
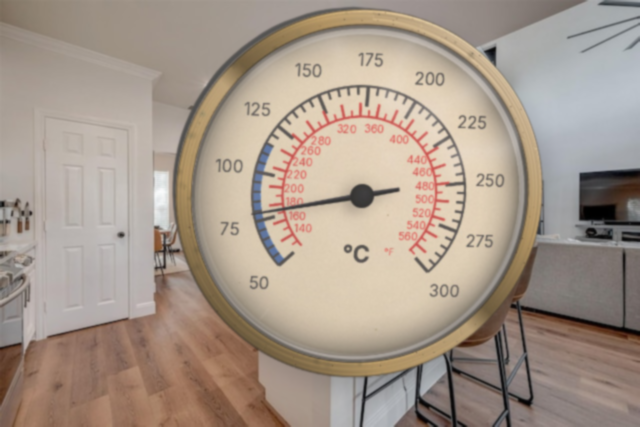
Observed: 80 °C
